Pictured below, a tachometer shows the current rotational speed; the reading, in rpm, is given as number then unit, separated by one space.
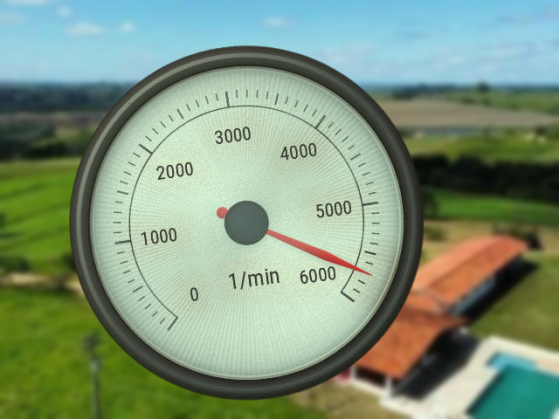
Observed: 5700 rpm
